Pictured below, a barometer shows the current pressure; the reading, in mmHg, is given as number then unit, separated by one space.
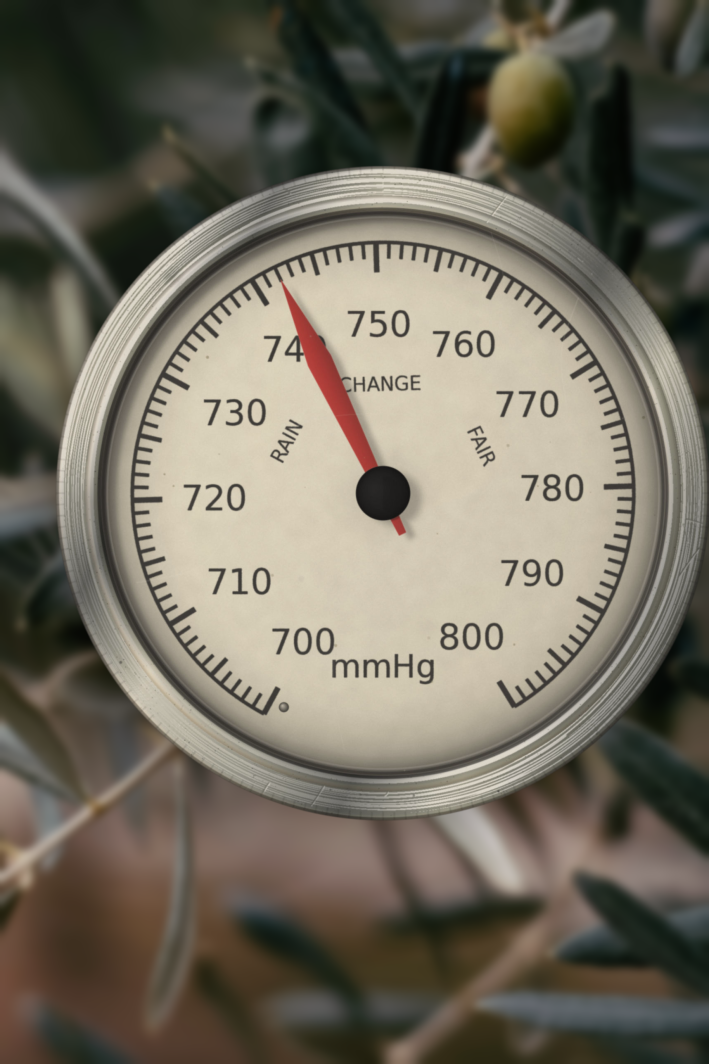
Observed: 742 mmHg
